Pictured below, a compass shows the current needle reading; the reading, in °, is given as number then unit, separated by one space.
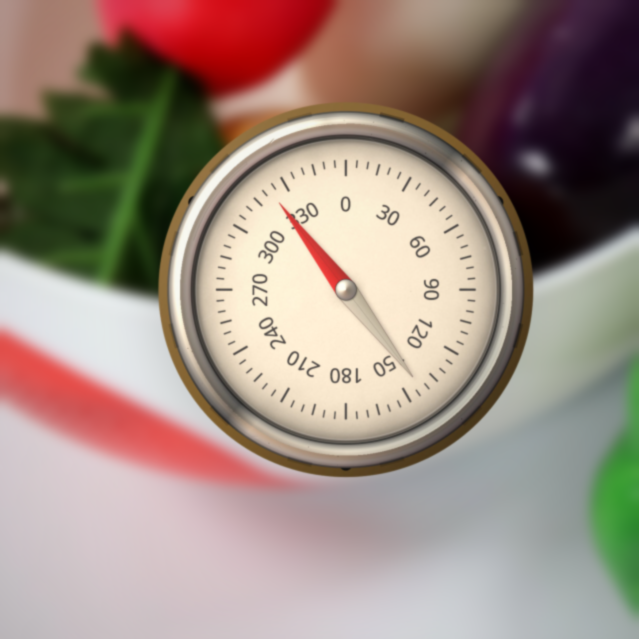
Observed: 322.5 °
